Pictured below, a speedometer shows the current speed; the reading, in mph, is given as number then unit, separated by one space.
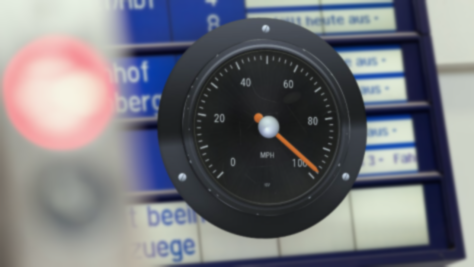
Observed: 98 mph
